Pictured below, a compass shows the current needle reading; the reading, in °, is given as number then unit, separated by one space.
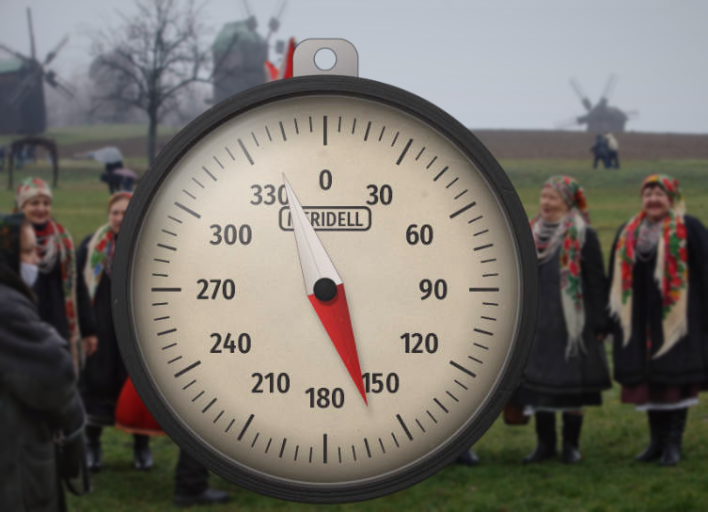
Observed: 160 °
